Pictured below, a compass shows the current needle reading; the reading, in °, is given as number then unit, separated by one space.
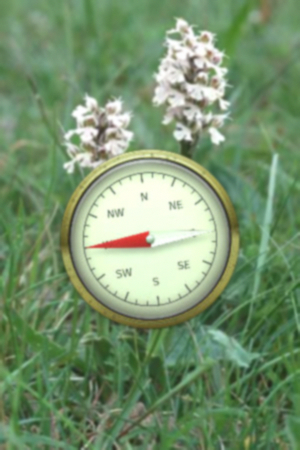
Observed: 270 °
